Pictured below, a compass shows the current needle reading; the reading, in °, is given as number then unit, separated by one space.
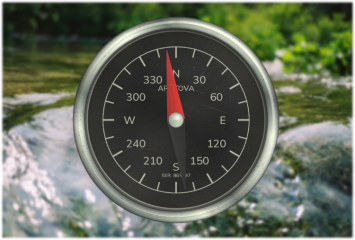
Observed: 352.5 °
